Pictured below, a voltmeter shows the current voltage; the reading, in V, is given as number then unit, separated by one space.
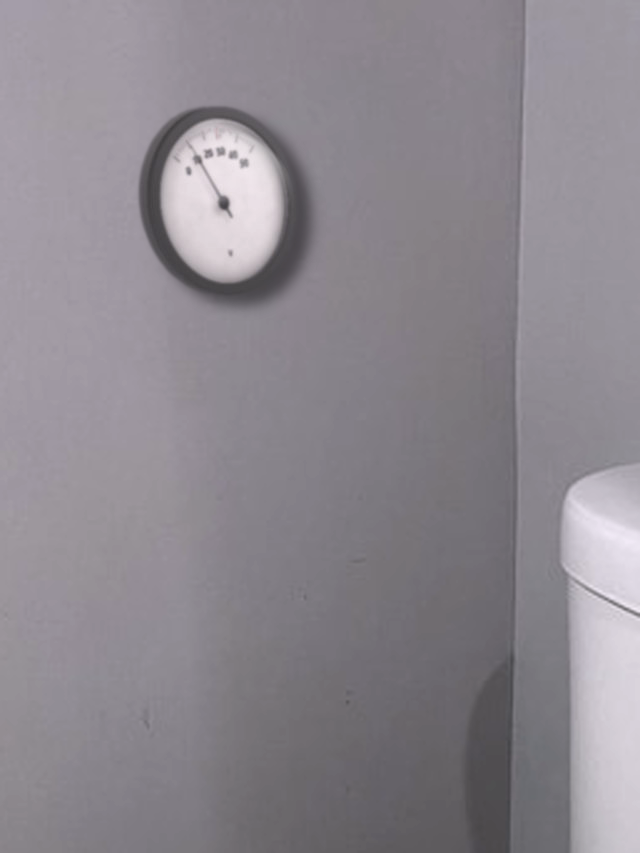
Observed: 10 V
